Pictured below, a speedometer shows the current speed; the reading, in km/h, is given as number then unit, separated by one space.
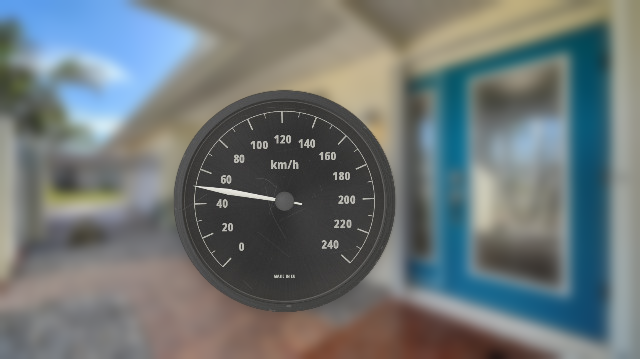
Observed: 50 km/h
